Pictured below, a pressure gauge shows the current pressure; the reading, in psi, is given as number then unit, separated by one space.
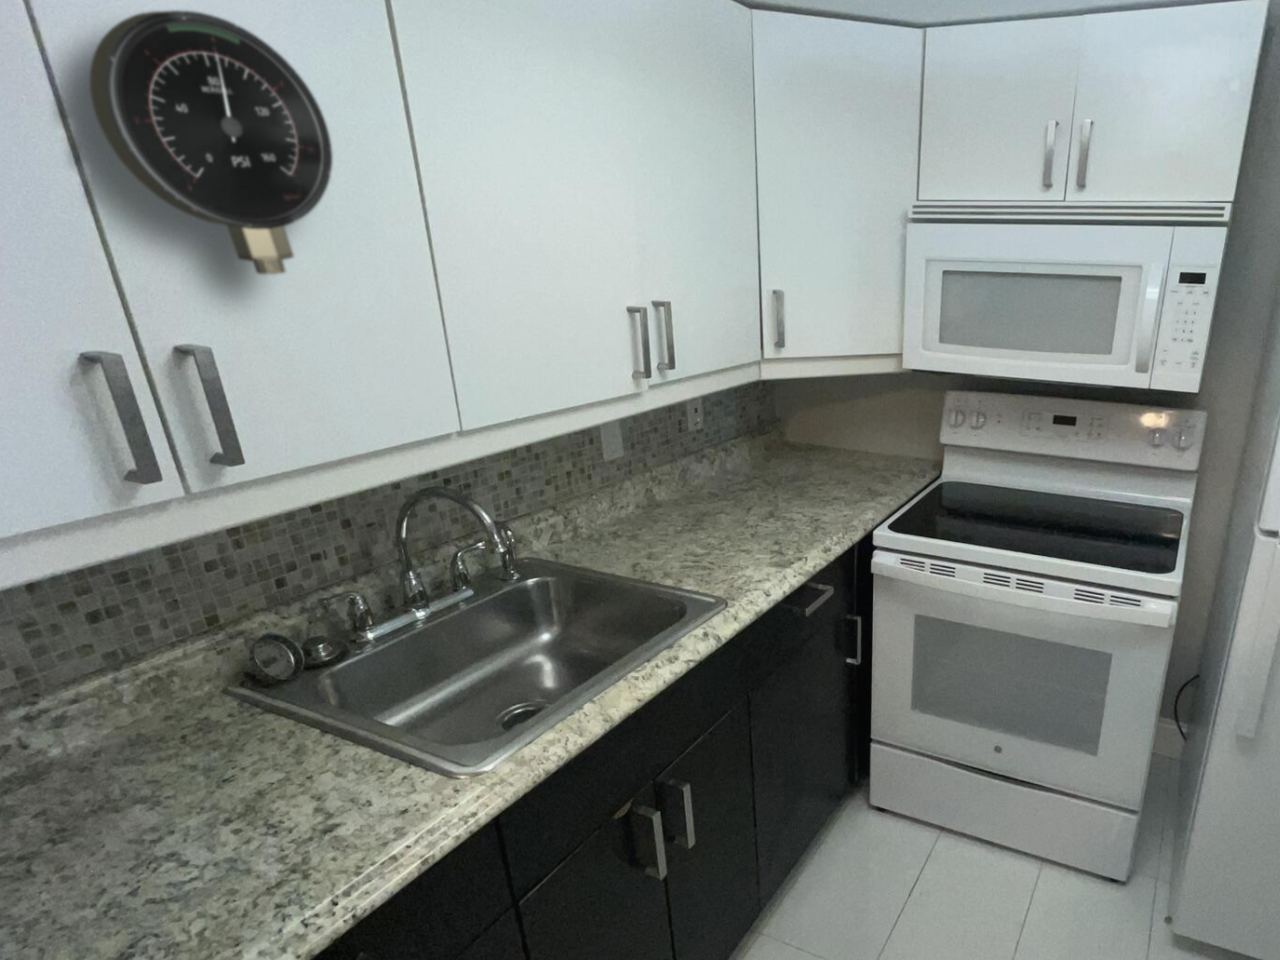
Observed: 85 psi
